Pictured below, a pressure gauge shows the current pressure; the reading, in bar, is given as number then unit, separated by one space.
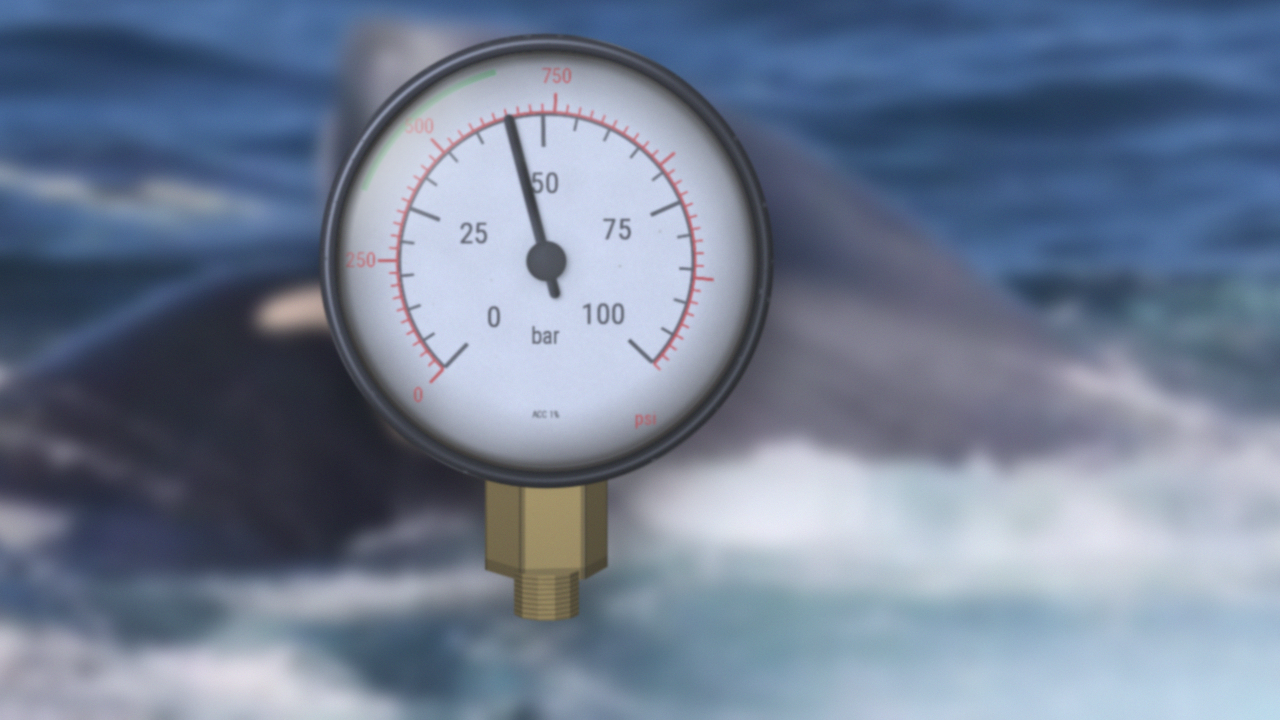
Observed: 45 bar
